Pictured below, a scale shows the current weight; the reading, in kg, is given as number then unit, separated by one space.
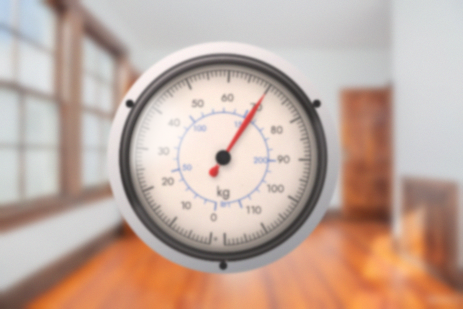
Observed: 70 kg
